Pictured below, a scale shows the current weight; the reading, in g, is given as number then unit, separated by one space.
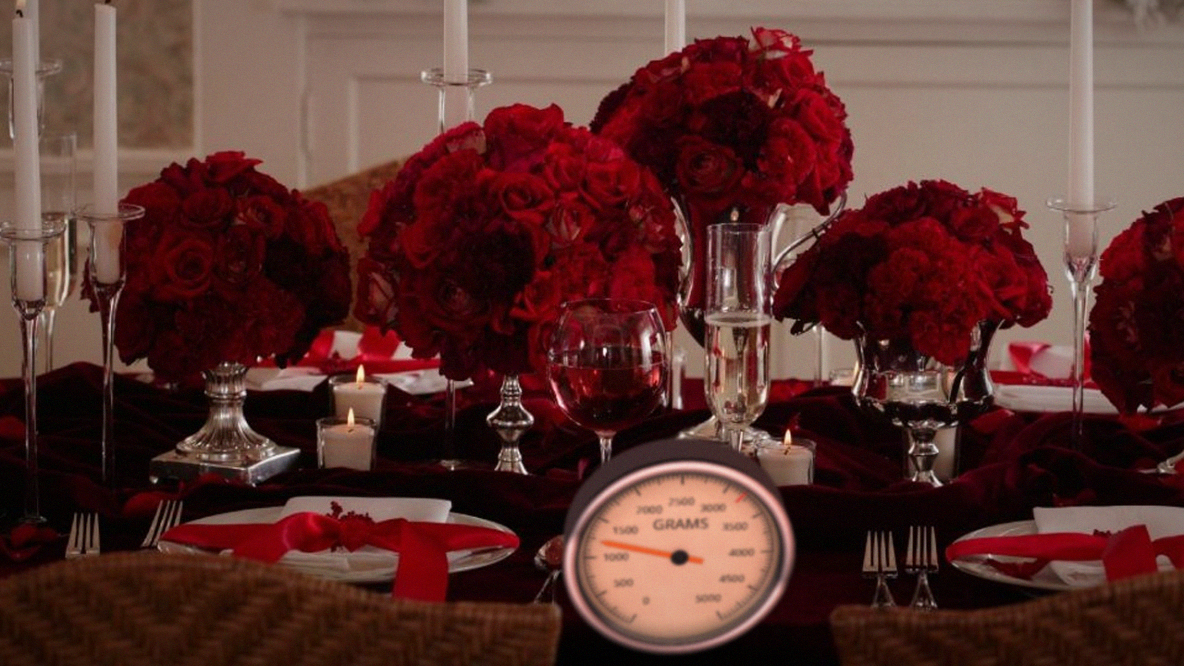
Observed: 1250 g
